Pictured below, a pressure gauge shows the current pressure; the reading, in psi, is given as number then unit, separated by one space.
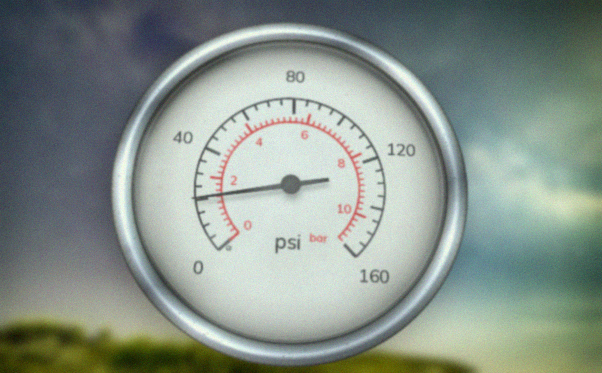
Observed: 20 psi
